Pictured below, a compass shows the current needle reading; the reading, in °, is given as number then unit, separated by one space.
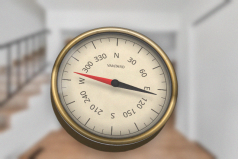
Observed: 280 °
